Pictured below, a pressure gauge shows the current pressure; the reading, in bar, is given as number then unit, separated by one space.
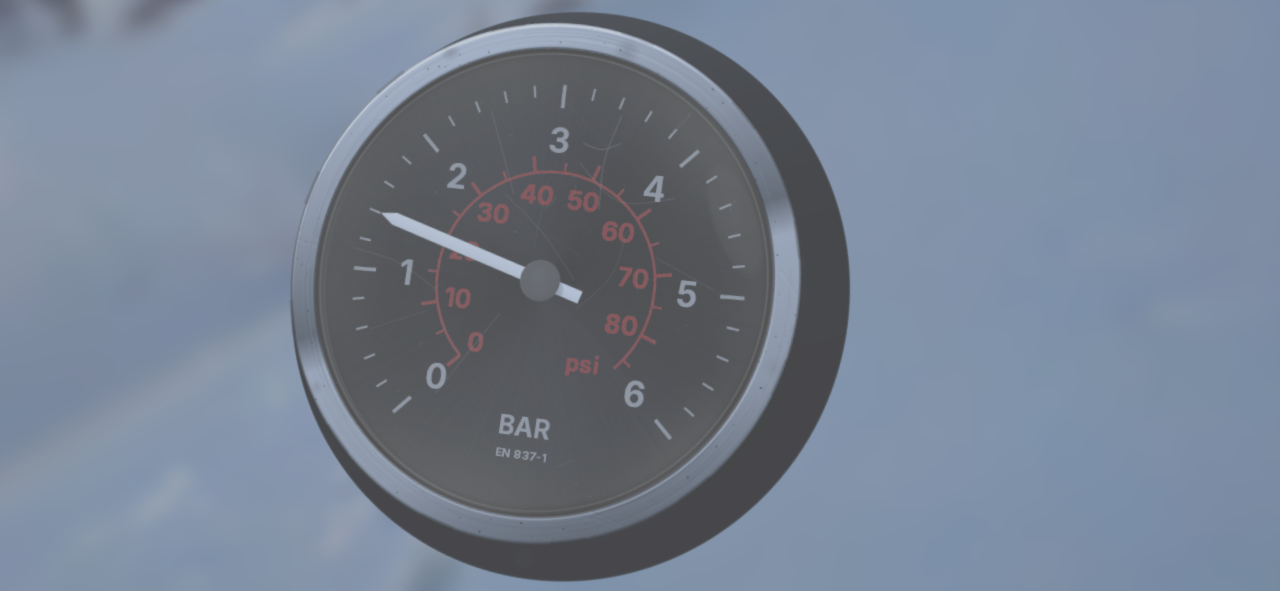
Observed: 1.4 bar
